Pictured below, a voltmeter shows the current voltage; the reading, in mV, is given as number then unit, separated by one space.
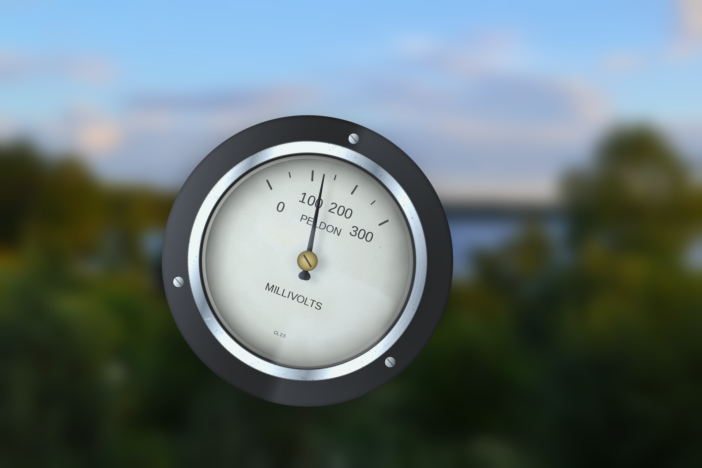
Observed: 125 mV
